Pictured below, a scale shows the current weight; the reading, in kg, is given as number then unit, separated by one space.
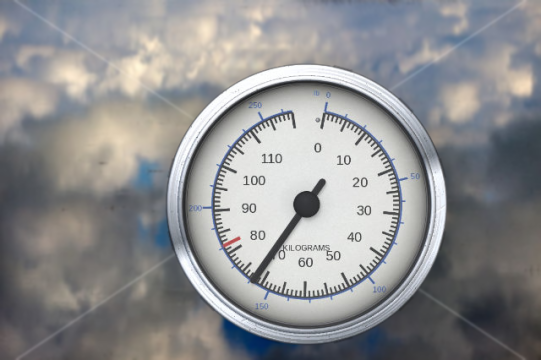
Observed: 72 kg
